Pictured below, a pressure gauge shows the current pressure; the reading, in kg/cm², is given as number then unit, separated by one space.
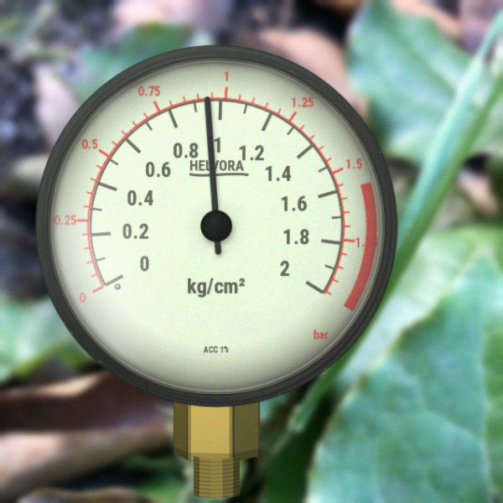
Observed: 0.95 kg/cm²
